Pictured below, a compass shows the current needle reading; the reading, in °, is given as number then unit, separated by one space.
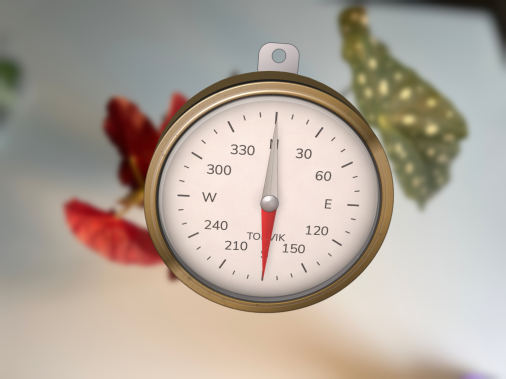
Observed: 180 °
